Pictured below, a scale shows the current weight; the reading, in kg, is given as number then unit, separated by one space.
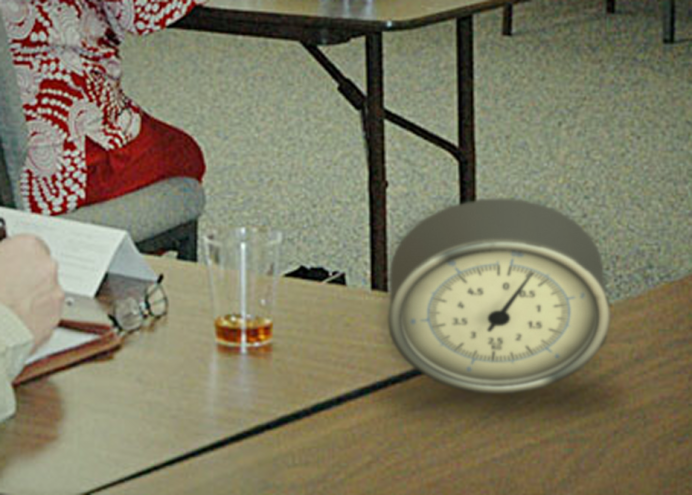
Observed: 0.25 kg
